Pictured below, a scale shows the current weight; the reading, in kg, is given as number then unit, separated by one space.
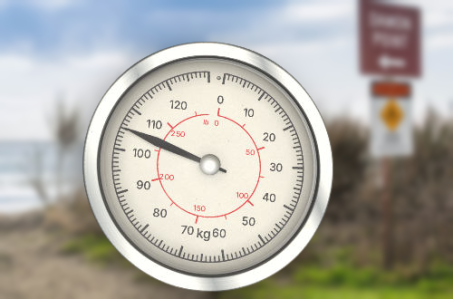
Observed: 105 kg
